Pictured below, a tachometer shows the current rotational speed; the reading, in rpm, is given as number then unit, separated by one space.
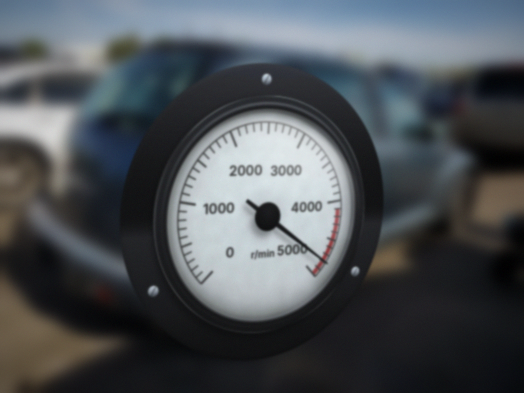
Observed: 4800 rpm
